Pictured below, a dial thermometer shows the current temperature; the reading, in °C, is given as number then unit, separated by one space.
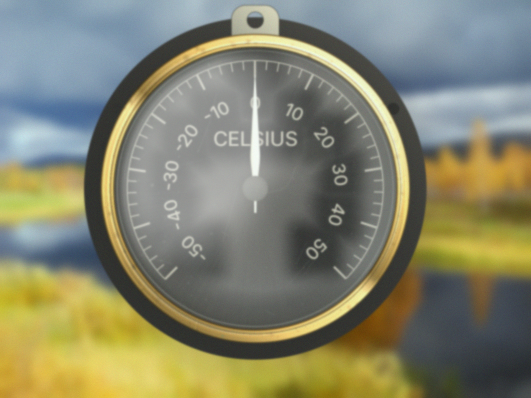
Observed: 0 °C
